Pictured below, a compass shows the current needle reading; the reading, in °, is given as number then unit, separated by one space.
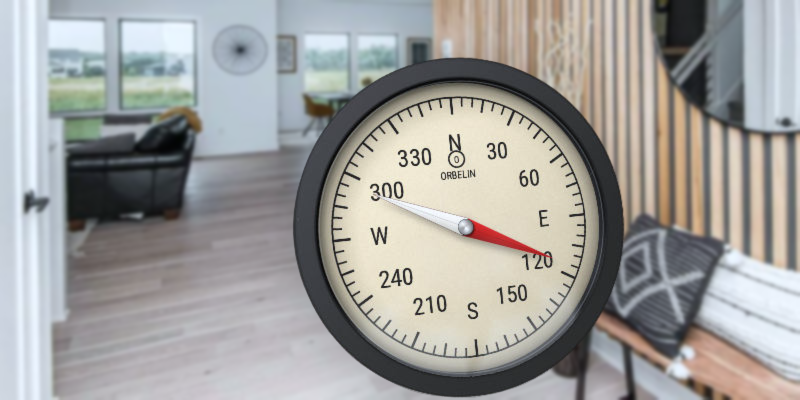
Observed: 115 °
